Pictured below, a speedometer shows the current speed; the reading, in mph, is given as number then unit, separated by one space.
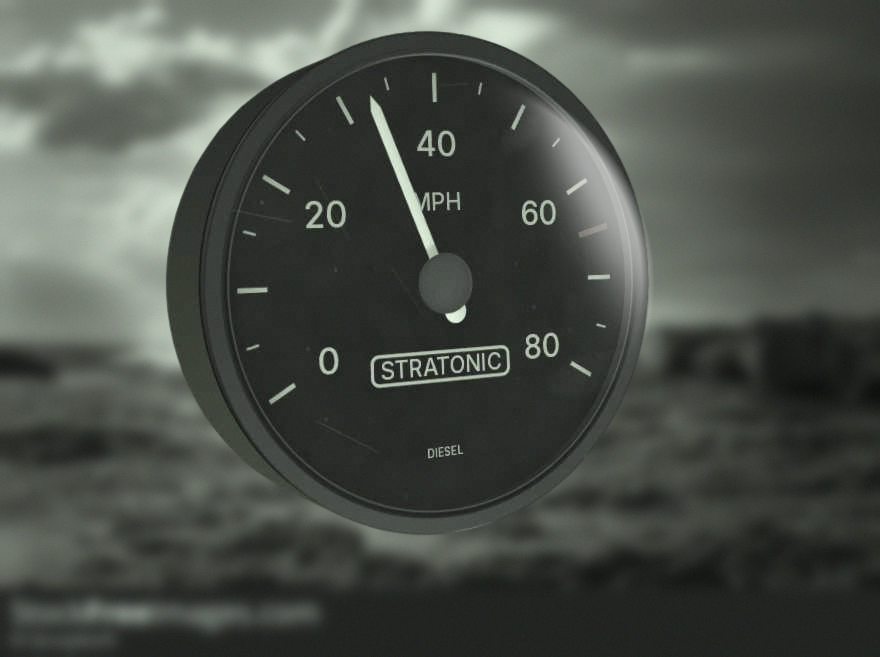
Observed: 32.5 mph
